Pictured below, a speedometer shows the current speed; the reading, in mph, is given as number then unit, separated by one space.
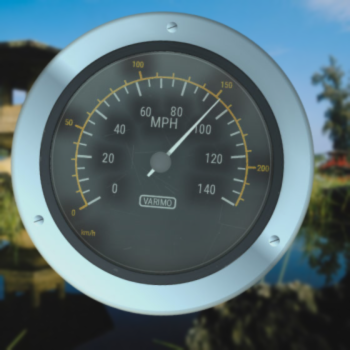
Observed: 95 mph
